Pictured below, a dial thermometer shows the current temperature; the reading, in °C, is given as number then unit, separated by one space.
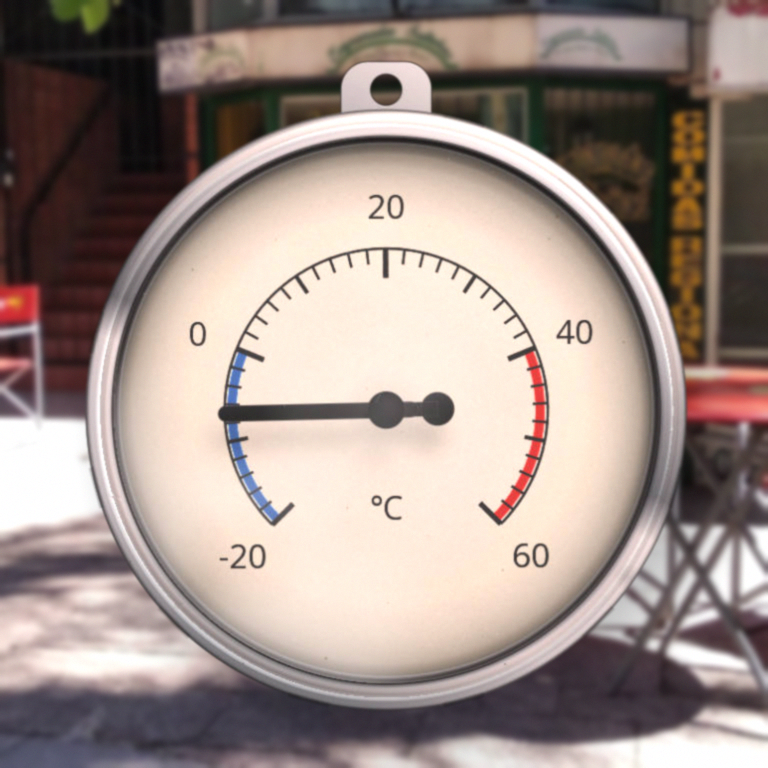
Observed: -7 °C
